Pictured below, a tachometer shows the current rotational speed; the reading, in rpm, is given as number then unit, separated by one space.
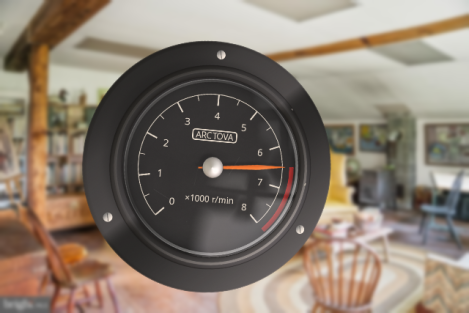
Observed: 6500 rpm
